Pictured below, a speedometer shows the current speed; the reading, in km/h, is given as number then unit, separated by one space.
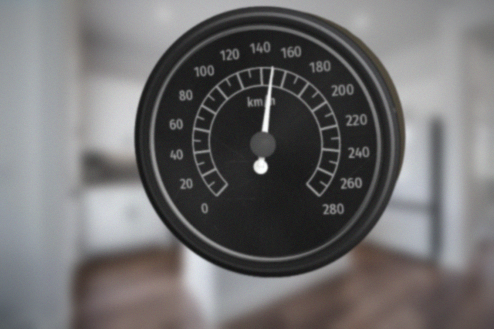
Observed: 150 km/h
